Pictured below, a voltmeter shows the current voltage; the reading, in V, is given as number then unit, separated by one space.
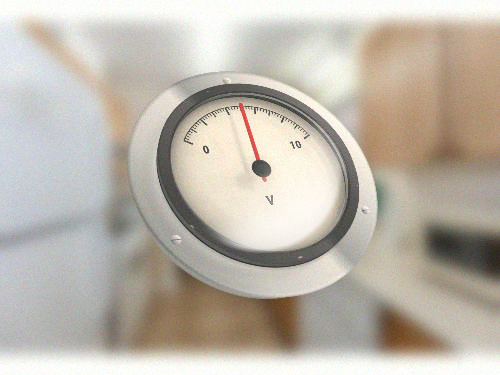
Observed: 5 V
